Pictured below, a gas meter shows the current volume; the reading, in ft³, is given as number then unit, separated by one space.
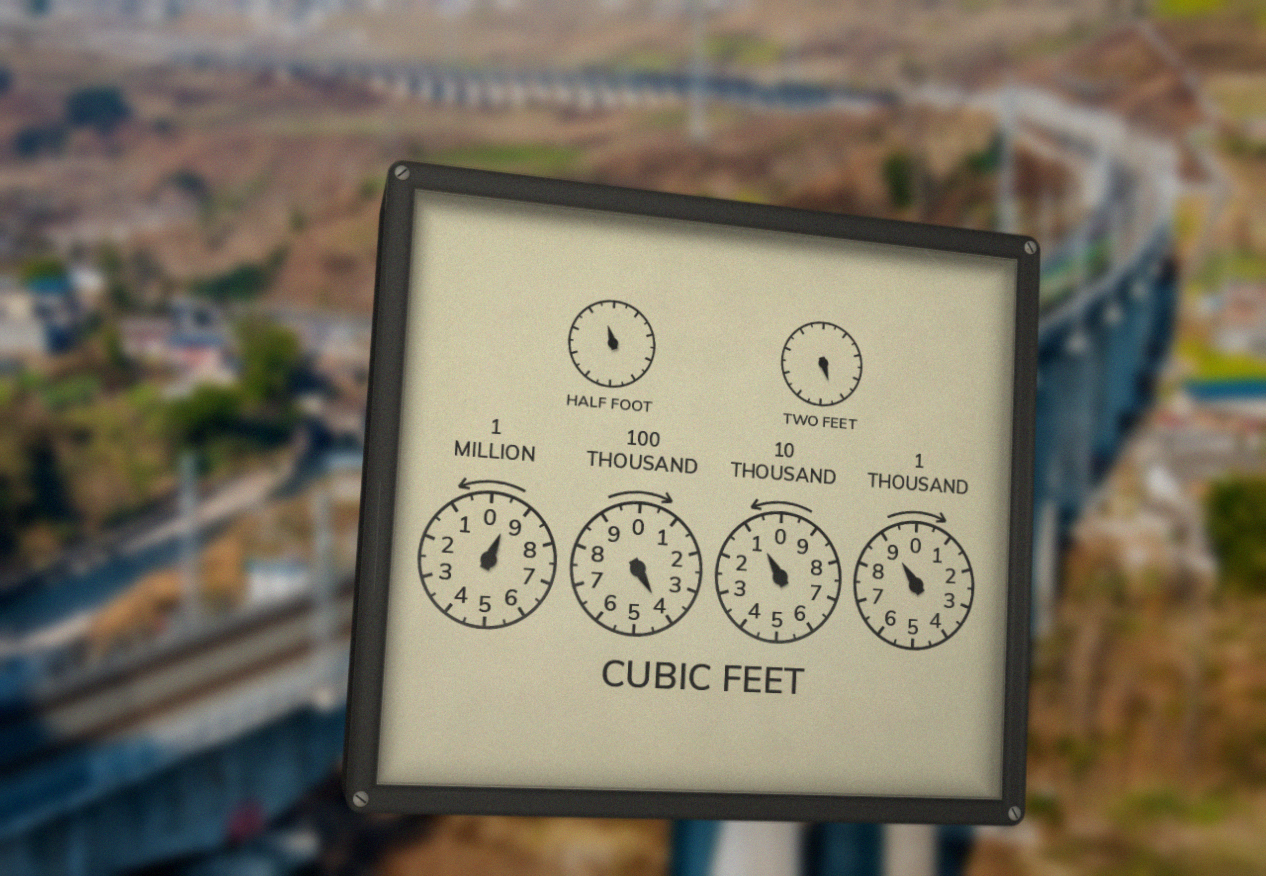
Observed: 940900 ft³
